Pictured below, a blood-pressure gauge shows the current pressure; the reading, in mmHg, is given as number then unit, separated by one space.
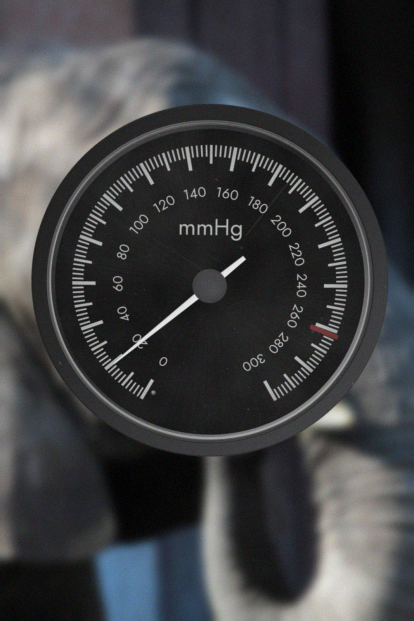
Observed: 20 mmHg
